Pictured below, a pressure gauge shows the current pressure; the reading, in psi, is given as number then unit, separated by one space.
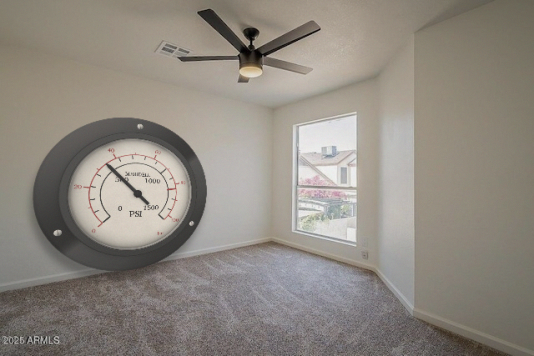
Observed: 500 psi
